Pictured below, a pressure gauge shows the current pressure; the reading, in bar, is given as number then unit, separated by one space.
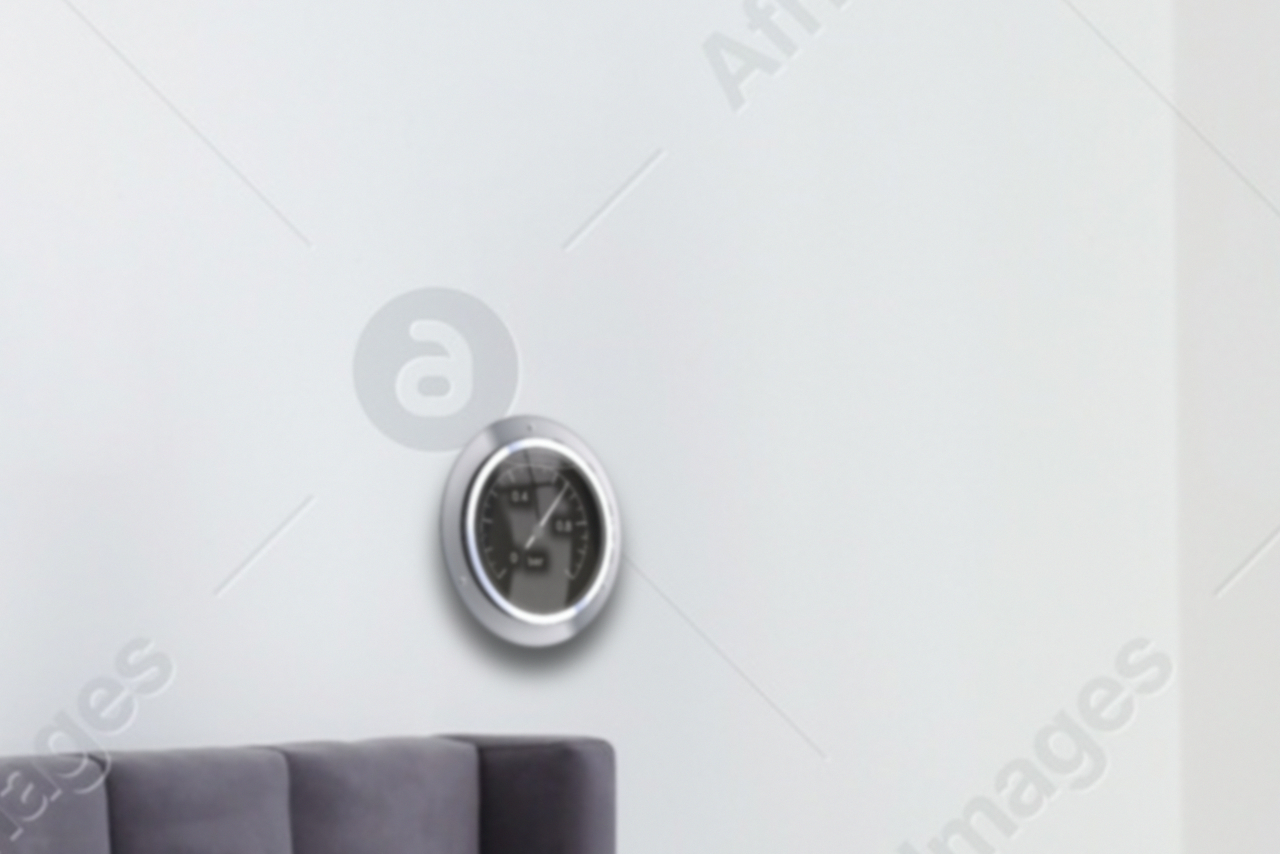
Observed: 0.65 bar
